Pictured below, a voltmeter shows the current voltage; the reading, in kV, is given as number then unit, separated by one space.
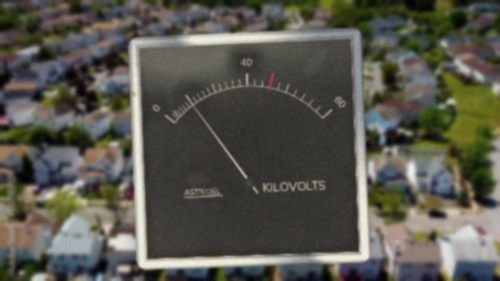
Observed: 20 kV
